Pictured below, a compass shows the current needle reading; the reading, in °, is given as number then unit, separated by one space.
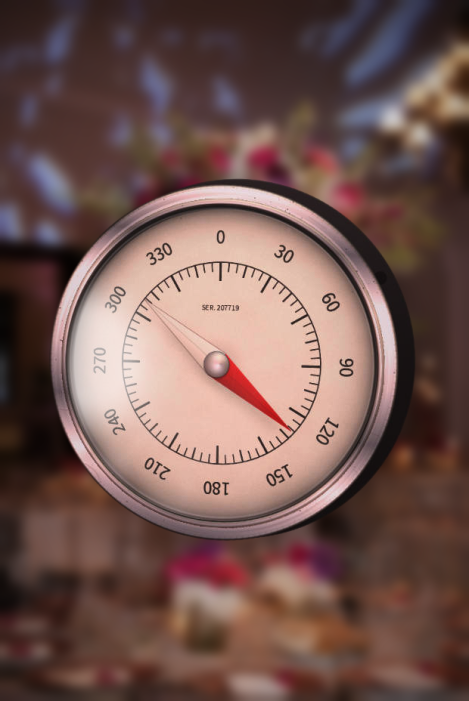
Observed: 130 °
